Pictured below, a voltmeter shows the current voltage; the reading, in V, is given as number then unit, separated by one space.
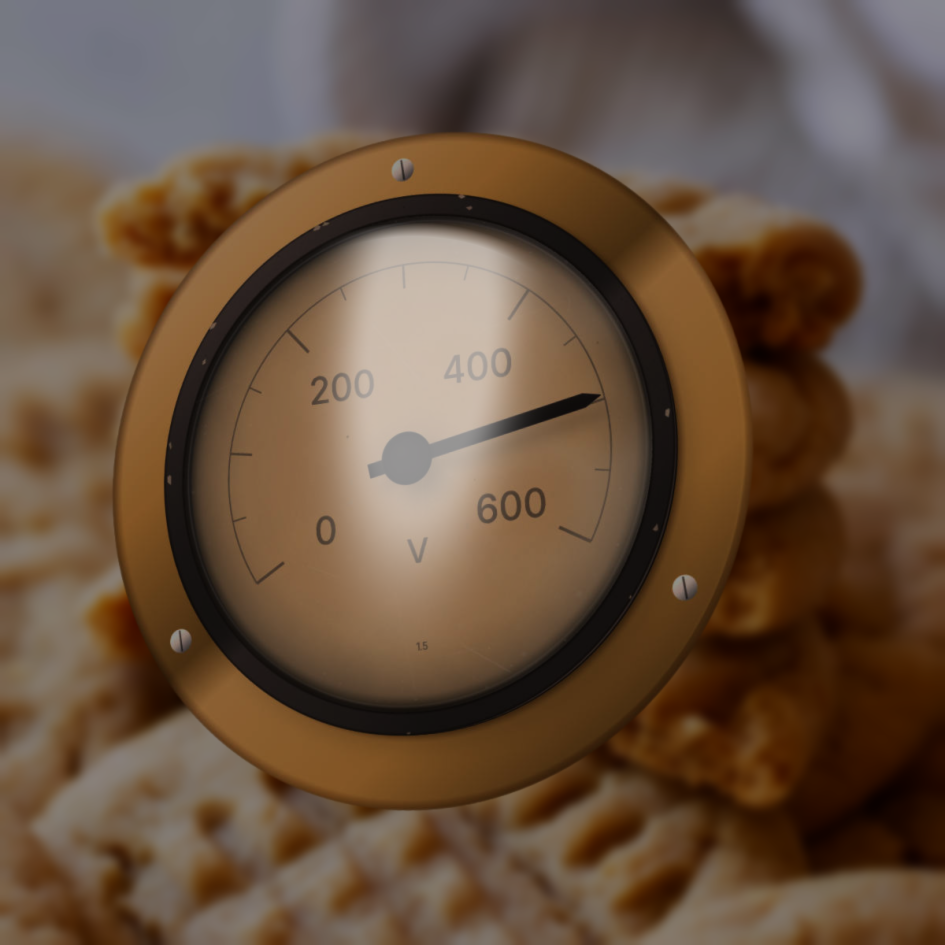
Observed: 500 V
